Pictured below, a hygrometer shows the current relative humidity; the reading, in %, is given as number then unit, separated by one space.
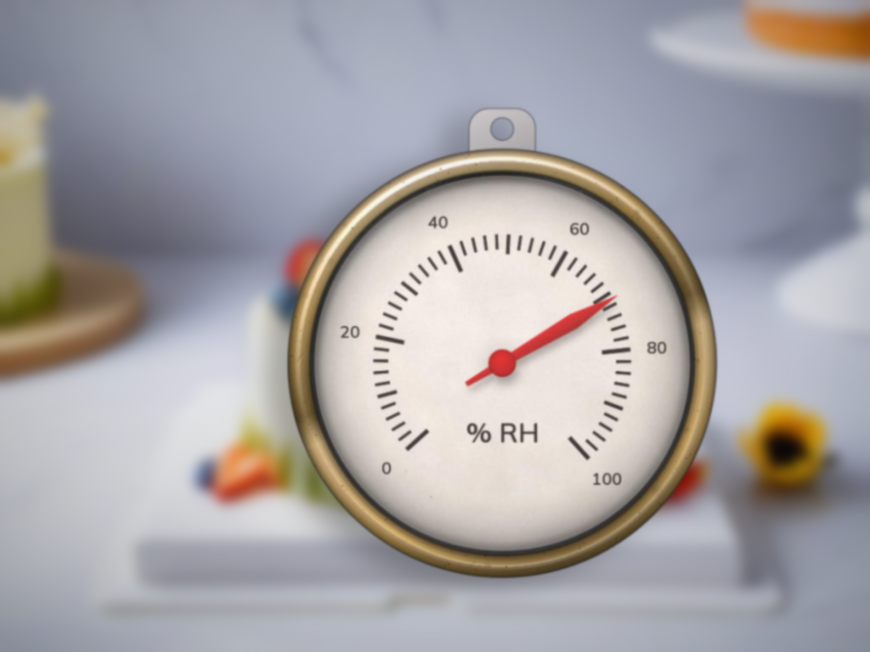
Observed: 71 %
